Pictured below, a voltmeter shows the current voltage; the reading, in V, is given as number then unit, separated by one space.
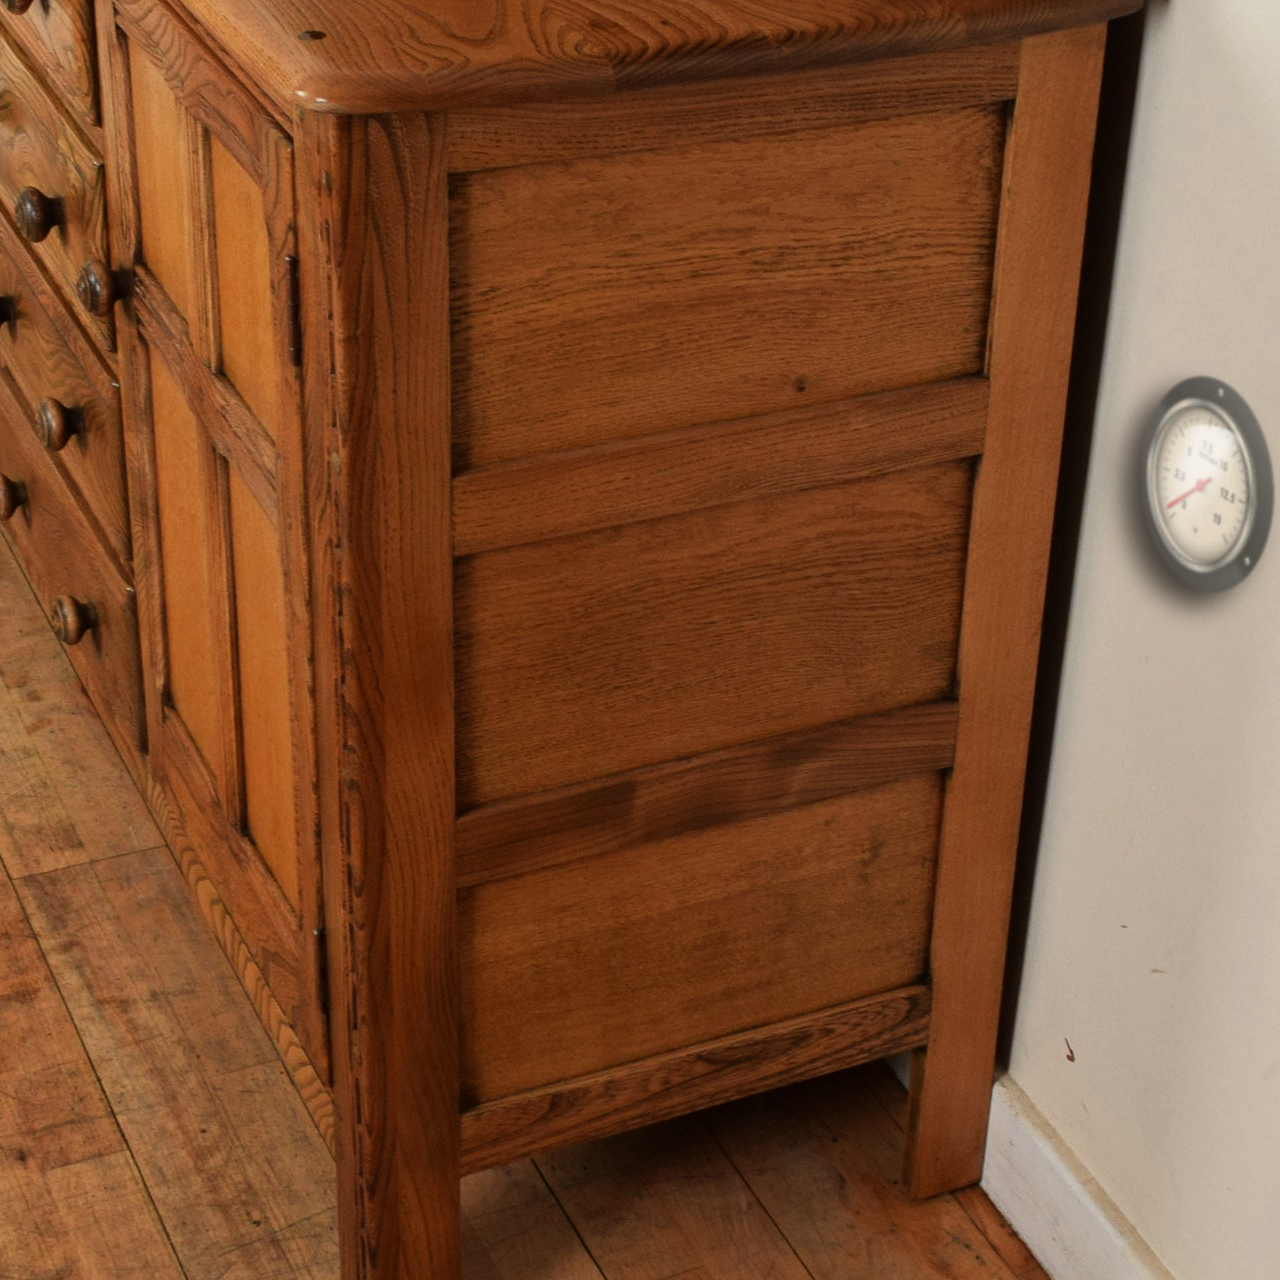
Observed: 0.5 V
